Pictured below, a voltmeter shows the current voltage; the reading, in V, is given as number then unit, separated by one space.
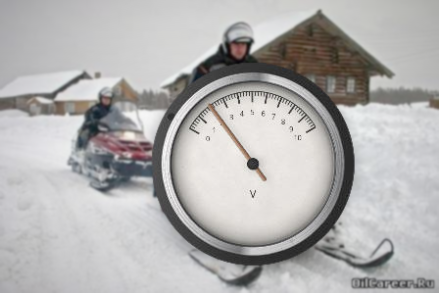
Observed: 2 V
